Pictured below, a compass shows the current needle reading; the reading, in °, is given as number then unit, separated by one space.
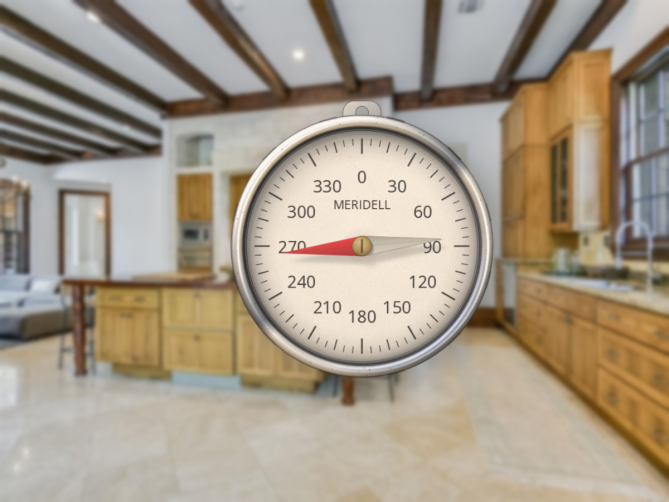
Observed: 265 °
